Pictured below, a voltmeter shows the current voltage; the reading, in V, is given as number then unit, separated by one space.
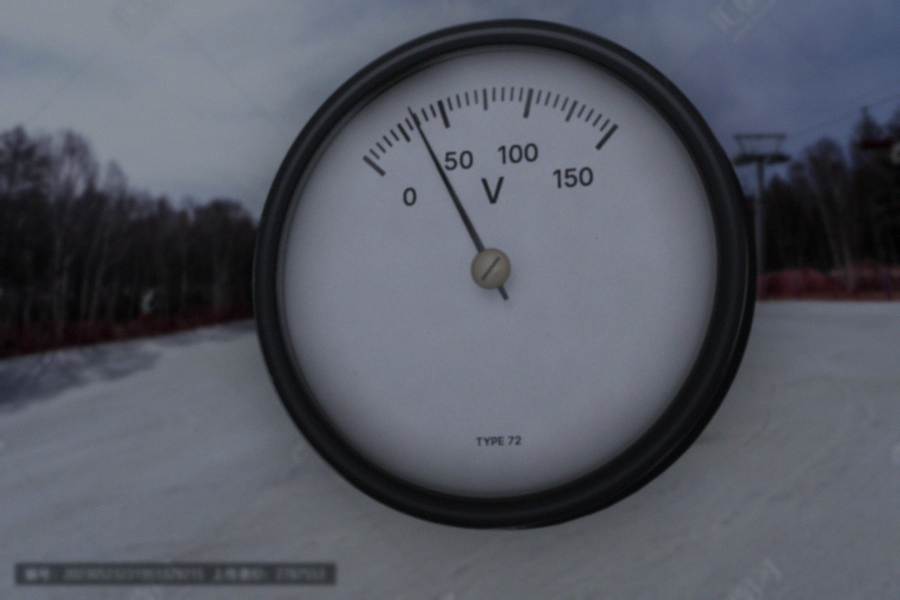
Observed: 35 V
